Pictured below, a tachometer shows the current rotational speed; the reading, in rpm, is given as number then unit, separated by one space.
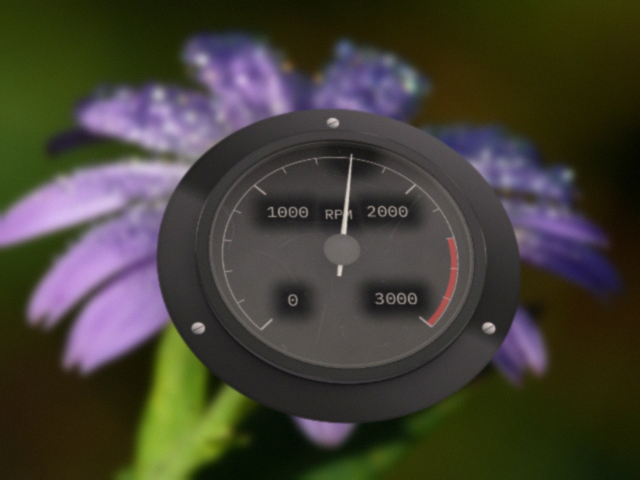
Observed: 1600 rpm
